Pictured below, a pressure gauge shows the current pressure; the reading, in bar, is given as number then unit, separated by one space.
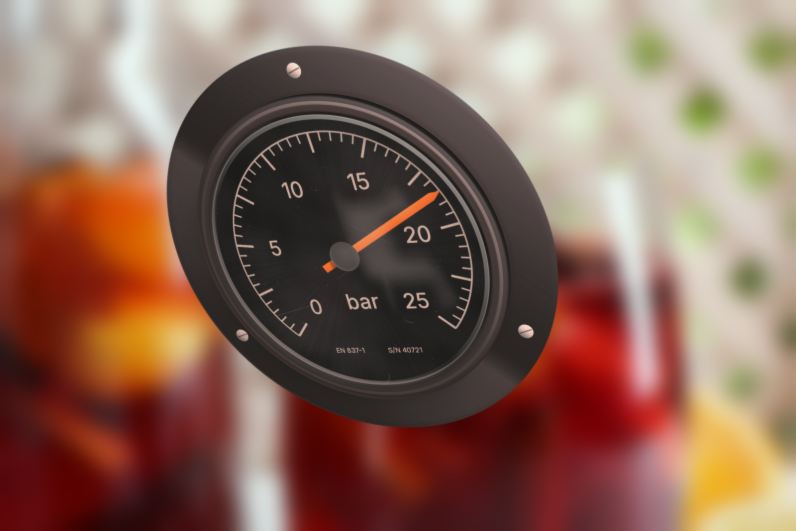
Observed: 18.5 bar
